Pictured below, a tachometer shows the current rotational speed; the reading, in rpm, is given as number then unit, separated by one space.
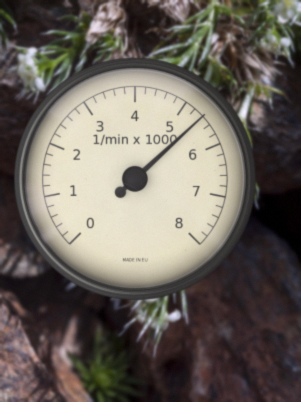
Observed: 5400 rpm
